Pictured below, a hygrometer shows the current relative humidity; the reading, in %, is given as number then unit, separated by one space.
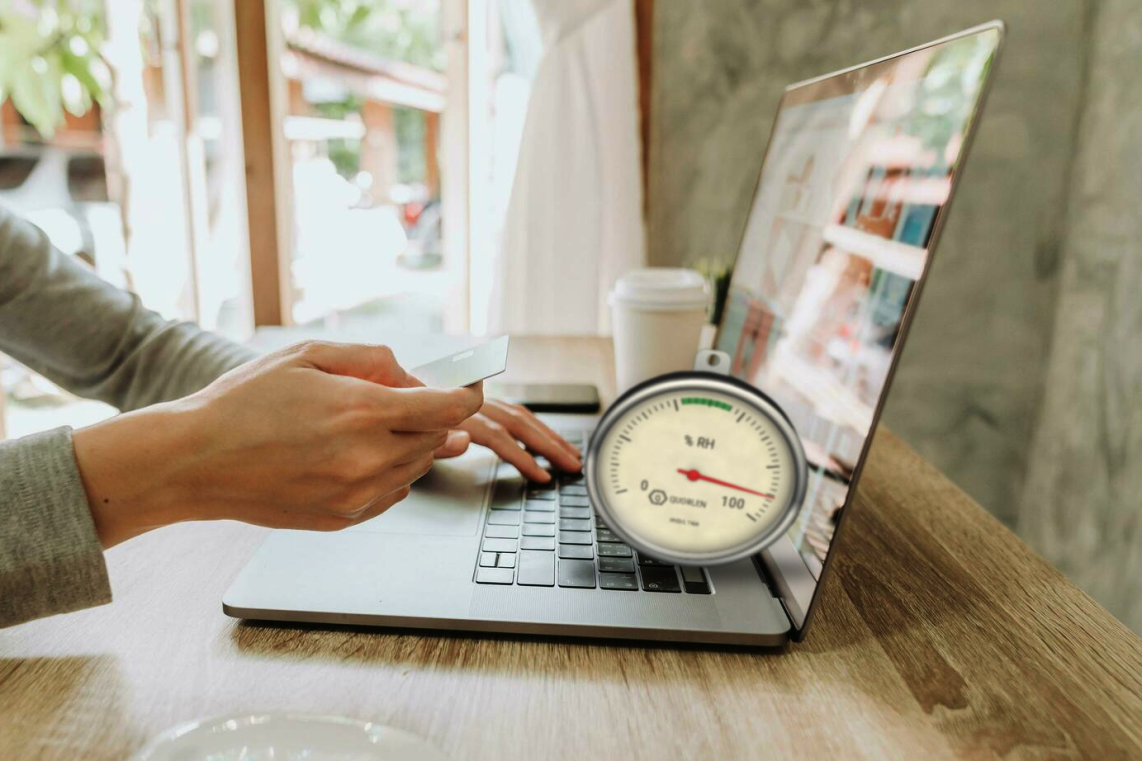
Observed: 90 %
